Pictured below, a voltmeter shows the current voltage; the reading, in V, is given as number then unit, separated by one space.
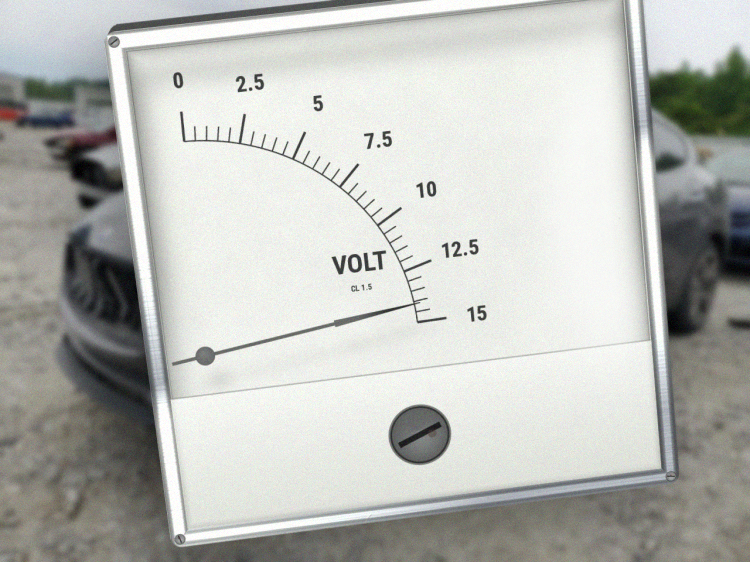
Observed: 14 V
